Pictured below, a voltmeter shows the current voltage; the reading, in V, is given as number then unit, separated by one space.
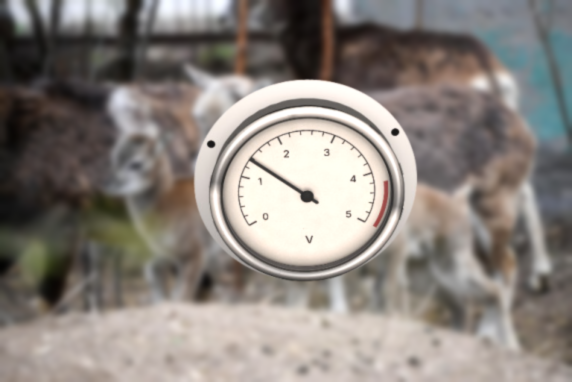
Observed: 1.4 V
